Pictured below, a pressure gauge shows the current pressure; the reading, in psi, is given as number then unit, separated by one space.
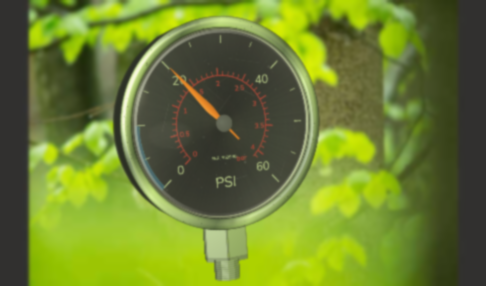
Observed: 20 psi
